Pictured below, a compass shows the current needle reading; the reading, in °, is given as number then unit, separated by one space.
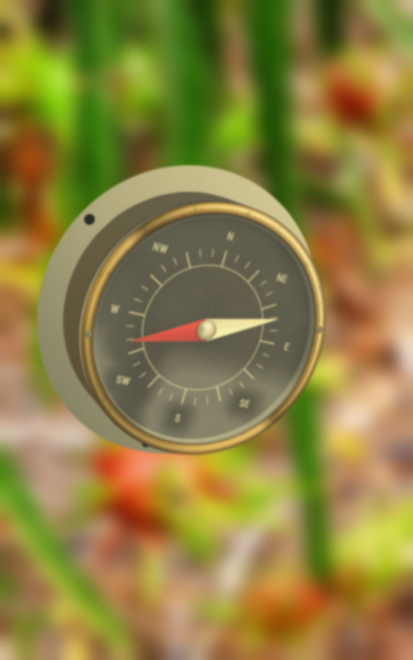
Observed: 250 °
